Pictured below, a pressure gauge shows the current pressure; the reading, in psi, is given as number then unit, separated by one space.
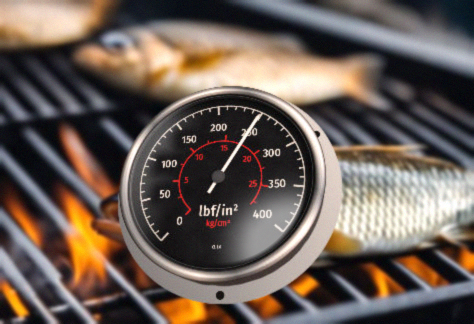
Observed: 250 psi
